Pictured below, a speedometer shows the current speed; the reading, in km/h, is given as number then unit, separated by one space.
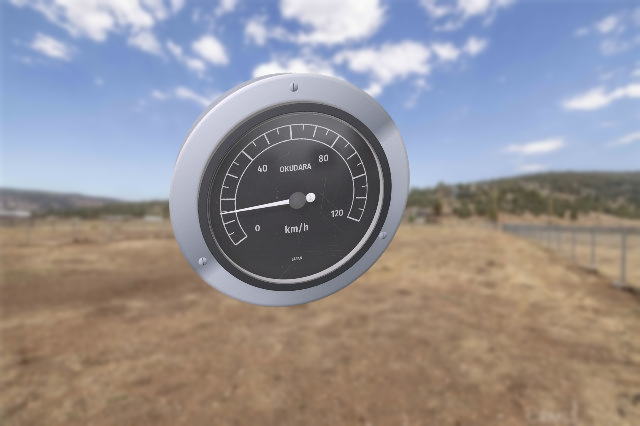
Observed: 15 km/h
